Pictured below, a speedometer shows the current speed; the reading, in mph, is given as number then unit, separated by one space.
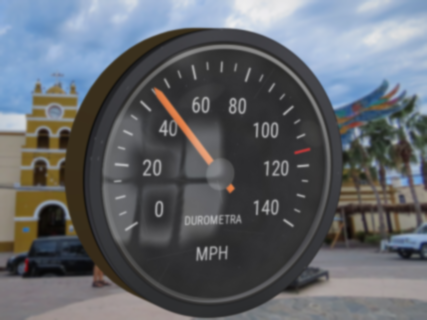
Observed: 45 mph
